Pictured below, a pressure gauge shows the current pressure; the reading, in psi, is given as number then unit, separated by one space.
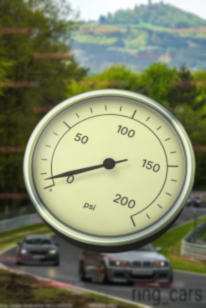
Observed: 5 psi
